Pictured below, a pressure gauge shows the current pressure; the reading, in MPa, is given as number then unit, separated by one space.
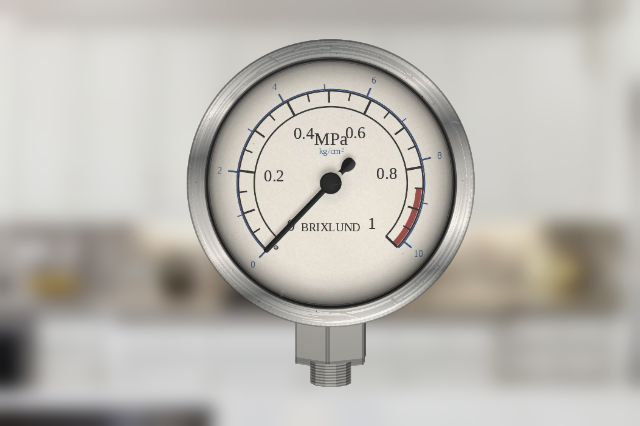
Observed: 0 MPa
